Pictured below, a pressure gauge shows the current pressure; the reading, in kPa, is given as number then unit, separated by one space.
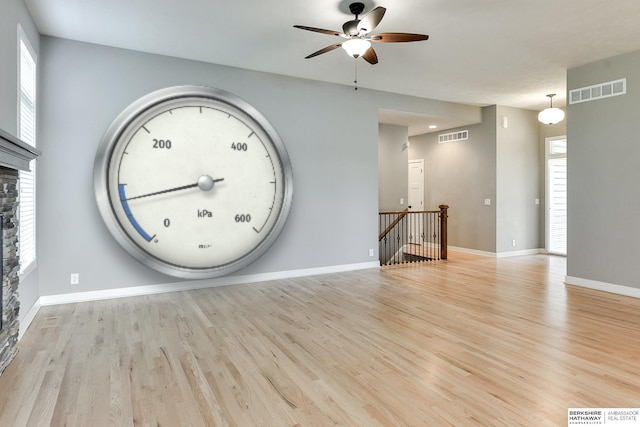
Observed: 75 kPa
